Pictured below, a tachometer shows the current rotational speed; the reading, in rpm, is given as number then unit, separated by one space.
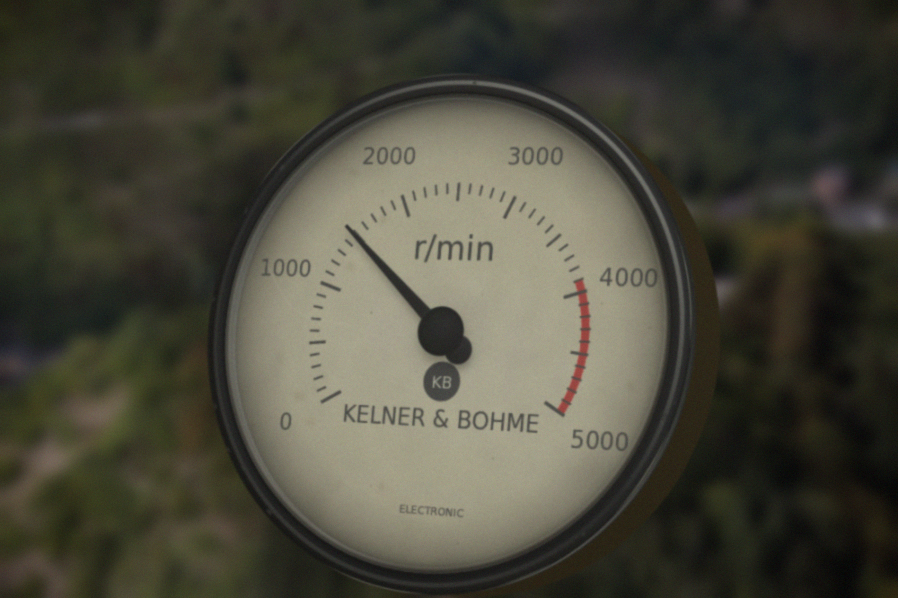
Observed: 1500 rpm
